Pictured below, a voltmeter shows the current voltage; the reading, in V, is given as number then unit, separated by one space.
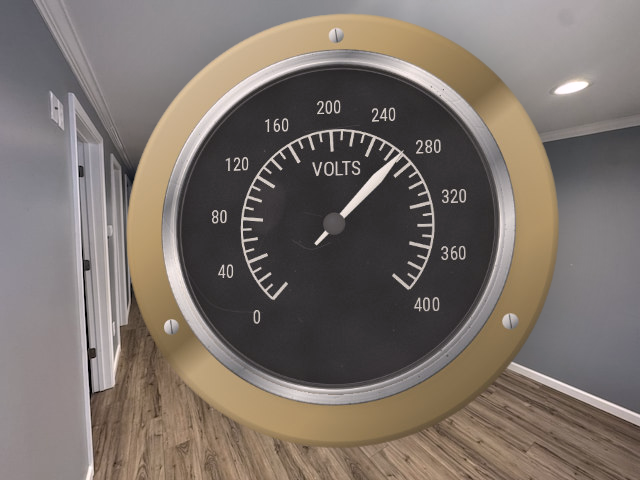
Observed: 270 V
